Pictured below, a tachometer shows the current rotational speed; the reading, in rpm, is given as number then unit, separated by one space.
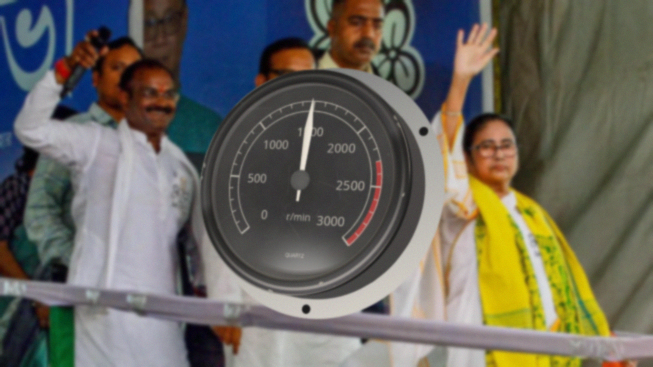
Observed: 1500 rpm
